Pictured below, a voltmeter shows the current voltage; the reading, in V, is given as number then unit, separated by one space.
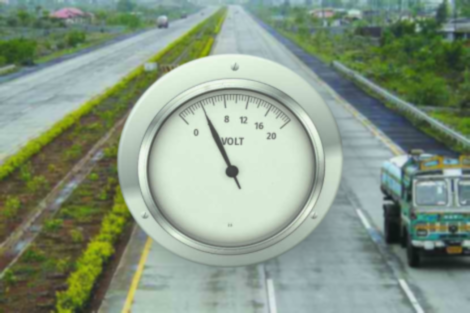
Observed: 4 V
